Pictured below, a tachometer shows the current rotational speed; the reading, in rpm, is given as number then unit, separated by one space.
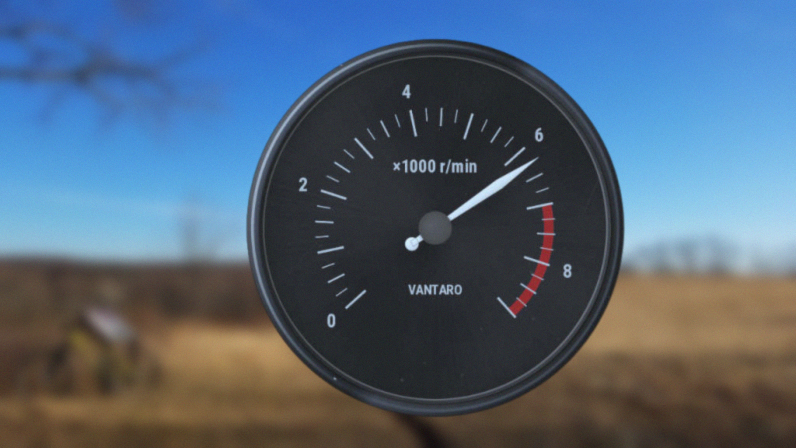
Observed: 6250 rpm
